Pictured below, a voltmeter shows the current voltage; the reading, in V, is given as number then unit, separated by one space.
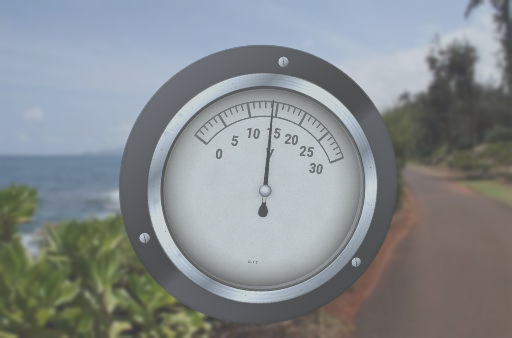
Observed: 14 V
